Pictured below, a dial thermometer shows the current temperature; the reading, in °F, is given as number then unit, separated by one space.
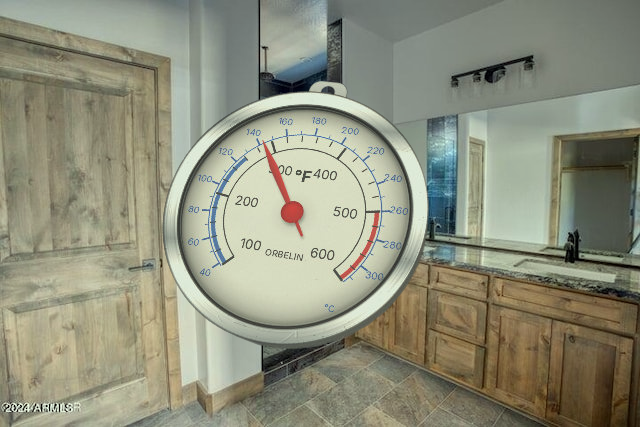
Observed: 290 °F
